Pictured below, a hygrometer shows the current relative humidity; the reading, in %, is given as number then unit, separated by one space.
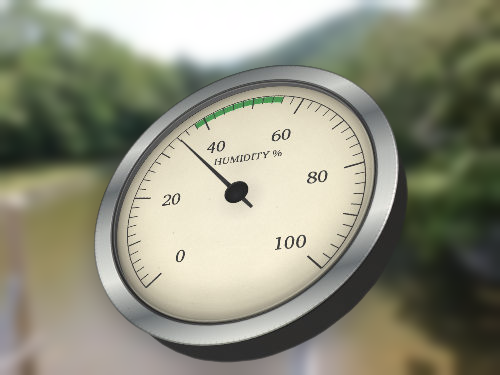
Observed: 34 %
